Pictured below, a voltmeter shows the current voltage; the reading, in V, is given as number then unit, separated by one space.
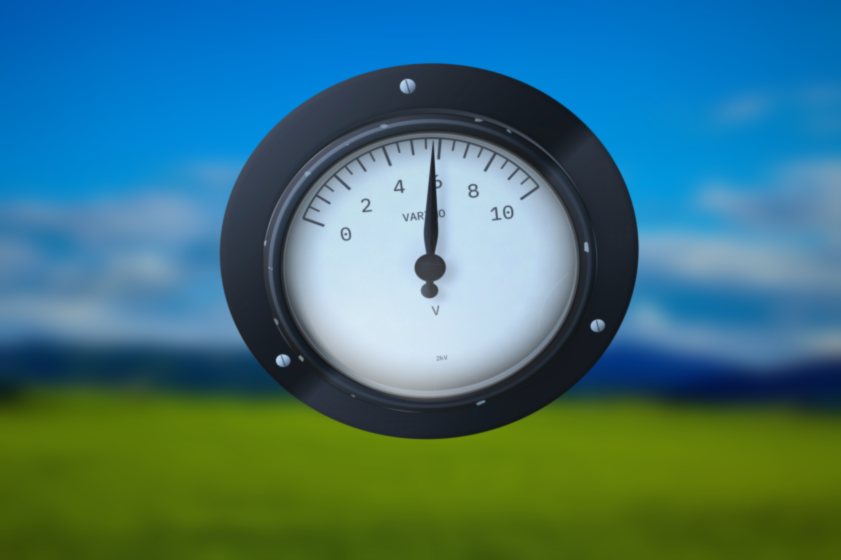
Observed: 5.75 V
